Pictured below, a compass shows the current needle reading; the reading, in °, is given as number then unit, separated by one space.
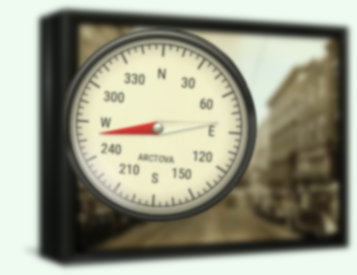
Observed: 260 °
